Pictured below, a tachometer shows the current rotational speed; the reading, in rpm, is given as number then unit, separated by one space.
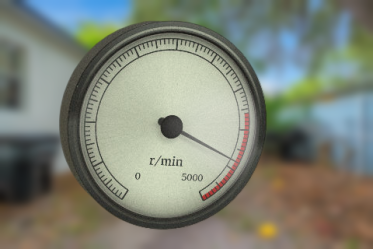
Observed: 4400 rpm
